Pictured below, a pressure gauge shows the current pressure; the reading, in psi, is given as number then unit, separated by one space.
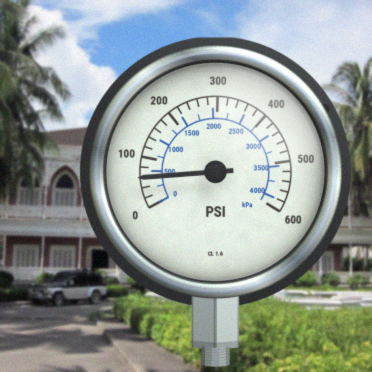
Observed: 60 psi
